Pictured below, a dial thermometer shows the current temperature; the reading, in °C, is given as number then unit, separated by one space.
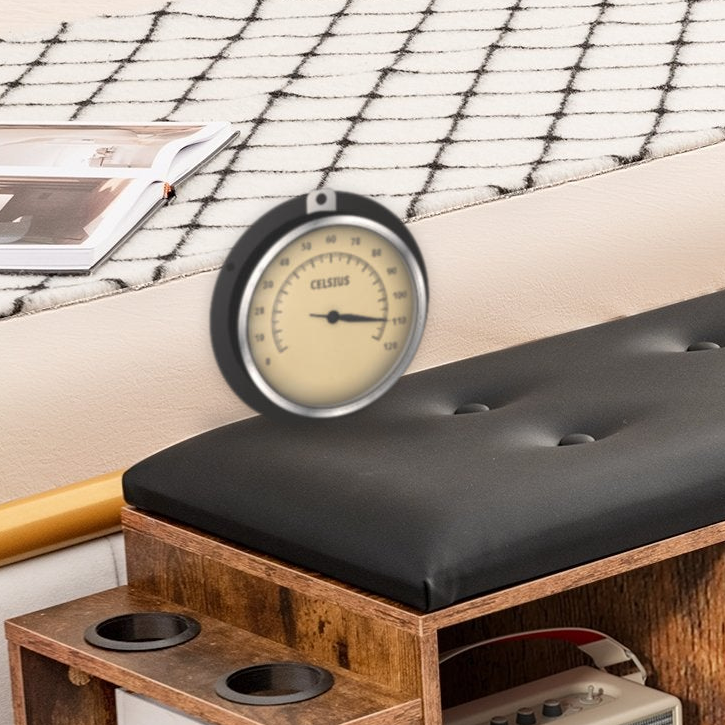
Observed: 110 °C
